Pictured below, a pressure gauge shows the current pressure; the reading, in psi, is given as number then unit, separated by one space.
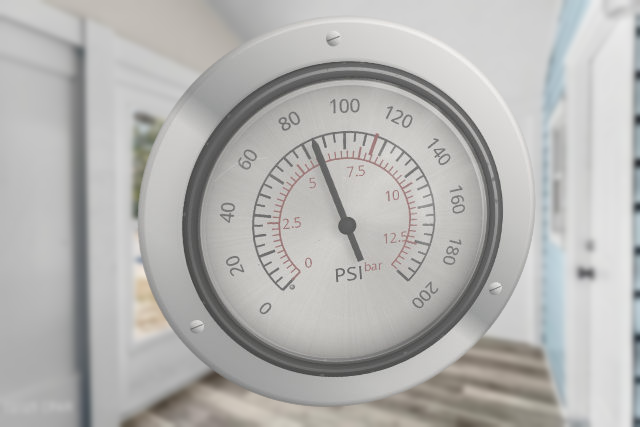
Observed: 85 psi
